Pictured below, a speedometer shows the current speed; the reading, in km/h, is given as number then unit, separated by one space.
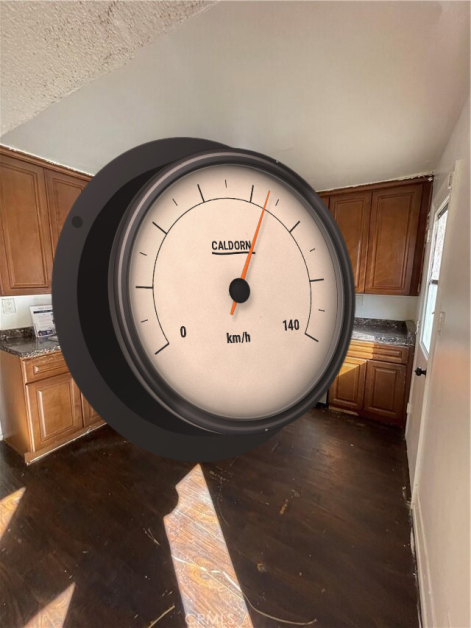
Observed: 85 km/h
